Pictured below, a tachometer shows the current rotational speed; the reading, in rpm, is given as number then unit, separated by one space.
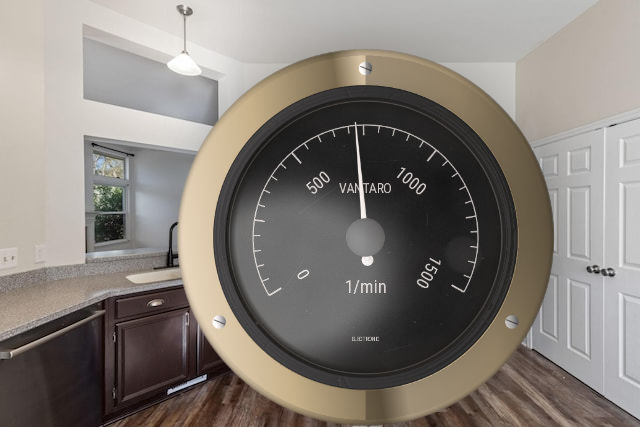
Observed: 725 rpm
